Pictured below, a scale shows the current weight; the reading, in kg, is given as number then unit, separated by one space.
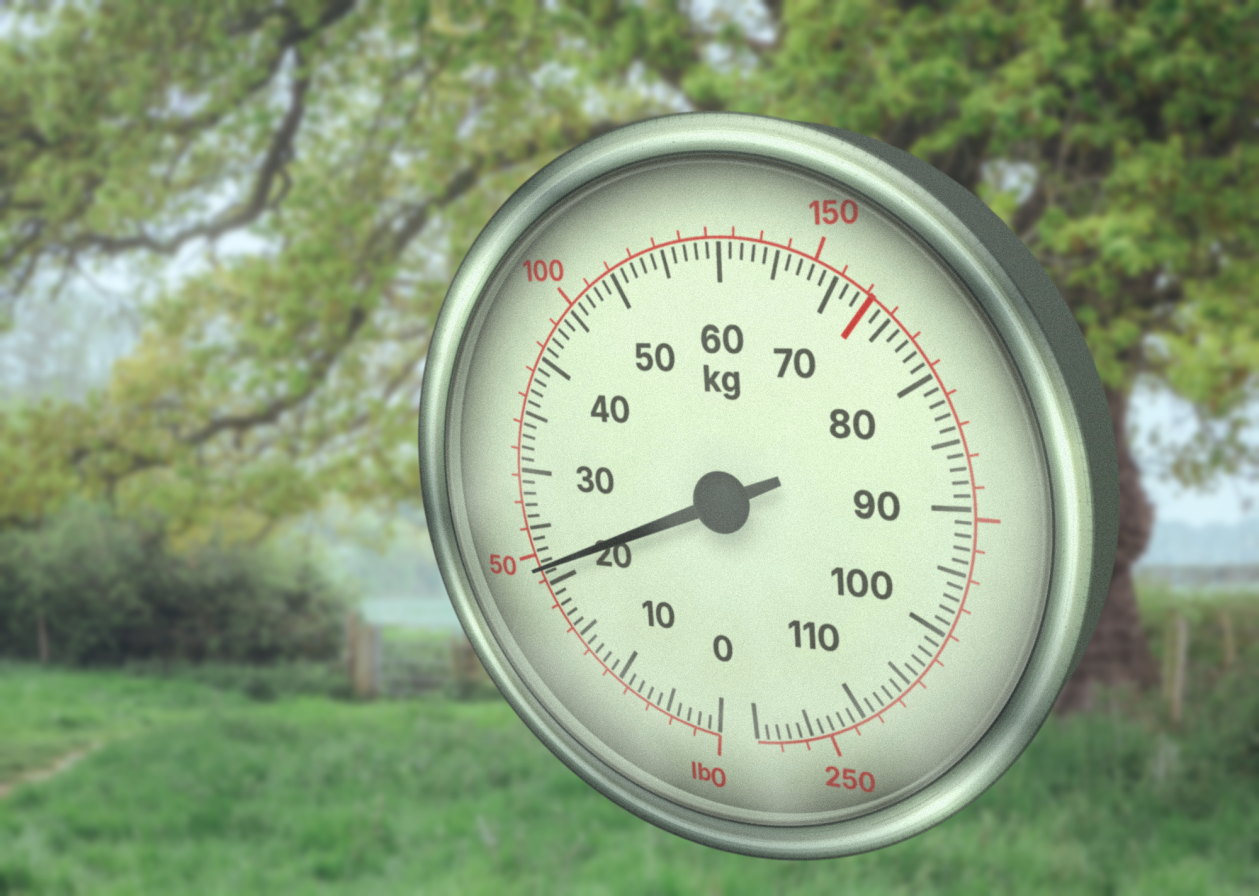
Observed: 21.5 kg
